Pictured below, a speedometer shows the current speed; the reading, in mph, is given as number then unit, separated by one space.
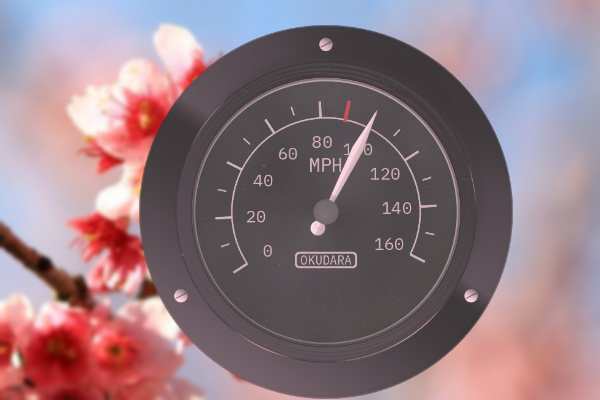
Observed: 100 mph
